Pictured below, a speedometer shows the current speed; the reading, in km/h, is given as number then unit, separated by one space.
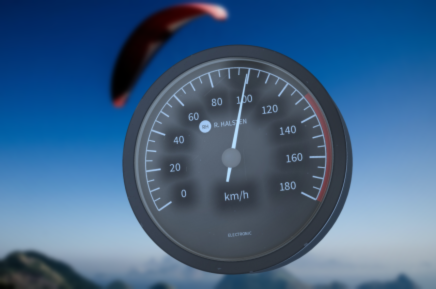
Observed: 100 km/h
